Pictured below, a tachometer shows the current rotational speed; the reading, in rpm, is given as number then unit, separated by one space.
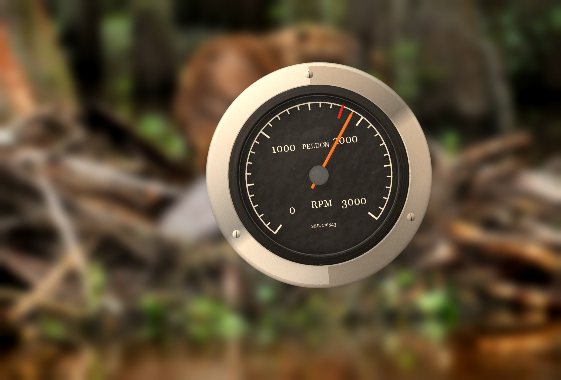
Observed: 1900 rpm
